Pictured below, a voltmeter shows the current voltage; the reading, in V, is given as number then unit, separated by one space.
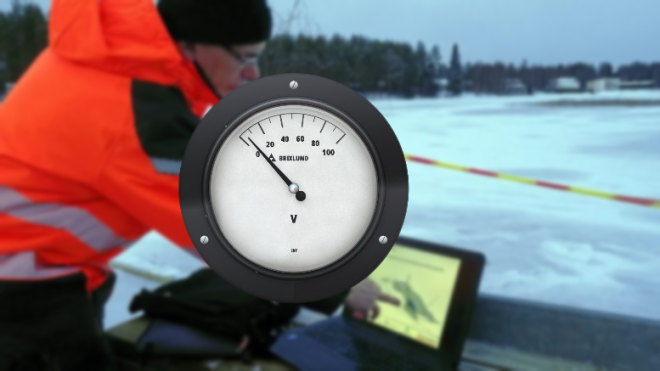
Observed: 5 V
